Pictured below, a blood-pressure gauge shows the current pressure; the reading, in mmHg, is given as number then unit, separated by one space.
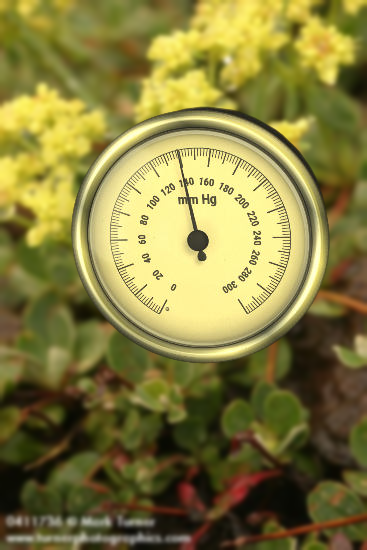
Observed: 140 mmHg
